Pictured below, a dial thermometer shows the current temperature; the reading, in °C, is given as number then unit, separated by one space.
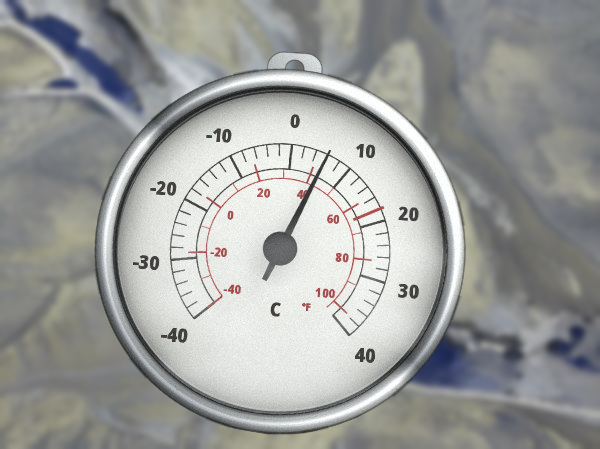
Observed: 6 °C
